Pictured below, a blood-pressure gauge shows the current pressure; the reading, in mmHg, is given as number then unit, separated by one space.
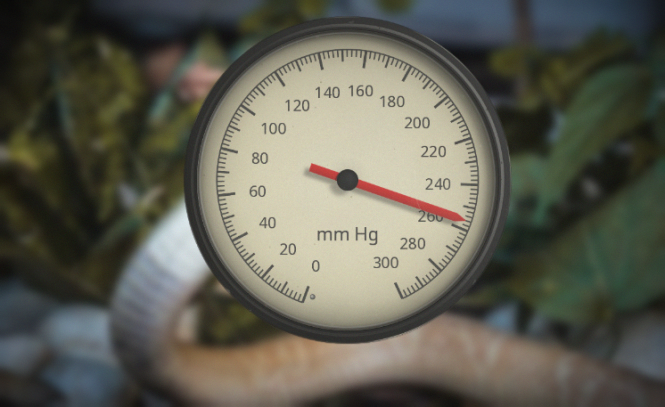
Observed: 256 mmHg
